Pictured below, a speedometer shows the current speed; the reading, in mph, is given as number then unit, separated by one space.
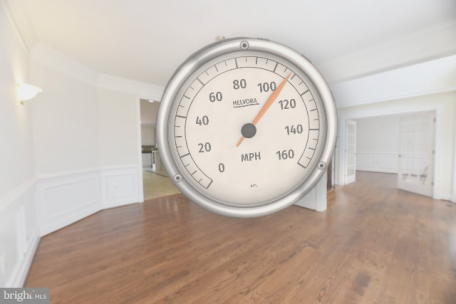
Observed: 107.5 mph
